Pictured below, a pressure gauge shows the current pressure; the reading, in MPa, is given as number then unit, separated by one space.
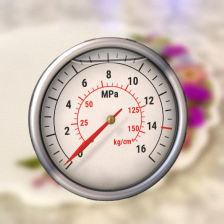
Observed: 0.25 MPa
